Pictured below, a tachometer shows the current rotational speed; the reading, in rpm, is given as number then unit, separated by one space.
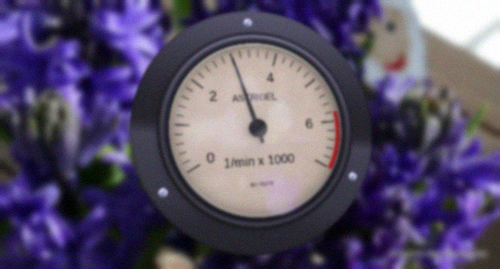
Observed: 3000 rpm
